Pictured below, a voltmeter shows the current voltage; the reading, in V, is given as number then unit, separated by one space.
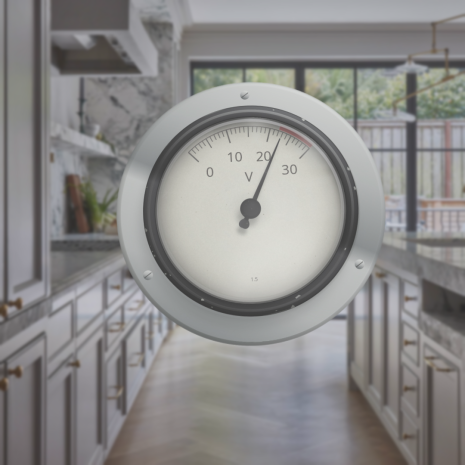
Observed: 23 V
